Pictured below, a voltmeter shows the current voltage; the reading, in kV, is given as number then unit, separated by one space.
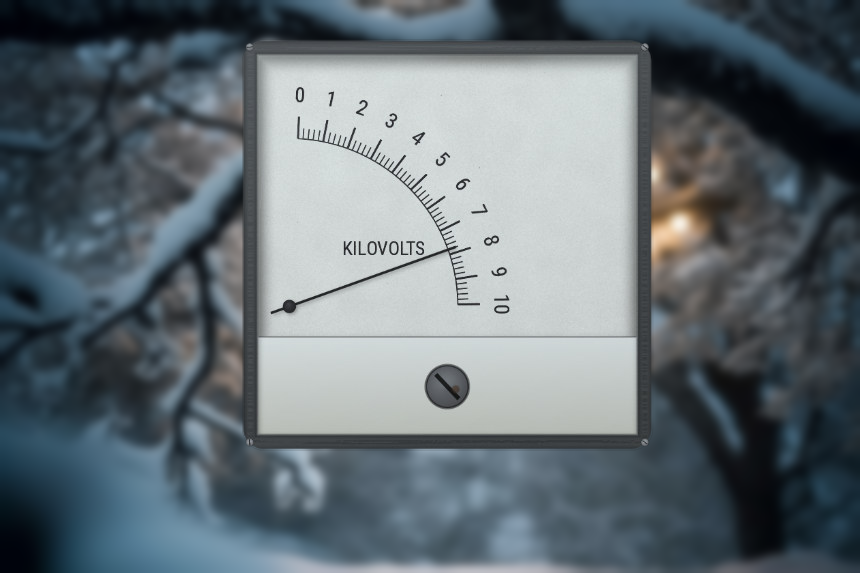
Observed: 7.8 kV
